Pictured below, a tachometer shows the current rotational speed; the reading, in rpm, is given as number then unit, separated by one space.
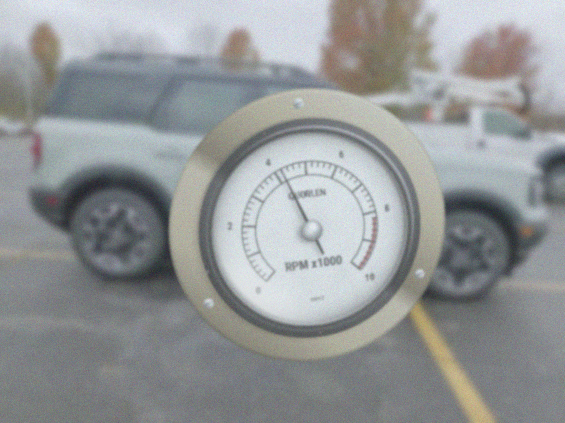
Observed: 4200 rpm
